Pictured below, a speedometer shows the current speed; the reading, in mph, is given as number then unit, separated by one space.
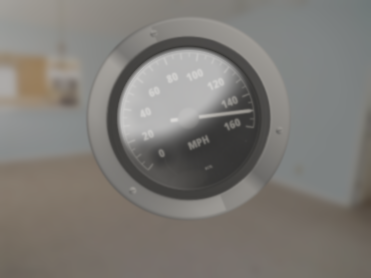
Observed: 150 mph
